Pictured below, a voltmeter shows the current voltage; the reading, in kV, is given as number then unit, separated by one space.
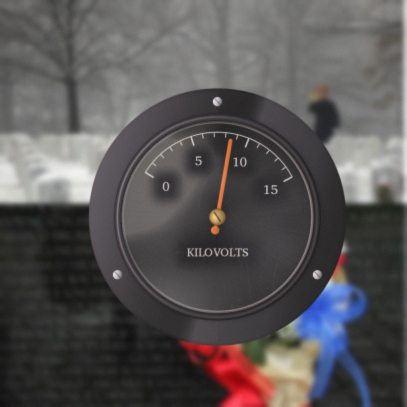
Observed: 8.5 kV
